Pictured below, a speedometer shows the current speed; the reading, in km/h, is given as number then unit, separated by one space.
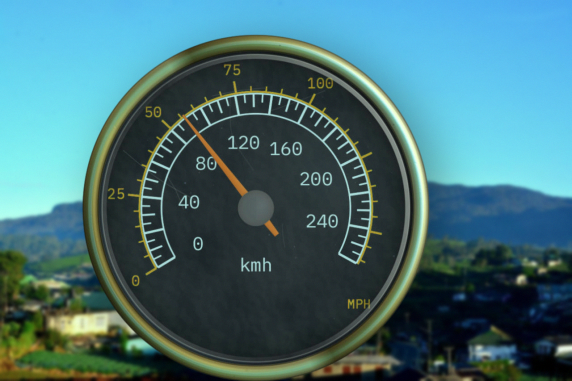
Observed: 90 km/h
